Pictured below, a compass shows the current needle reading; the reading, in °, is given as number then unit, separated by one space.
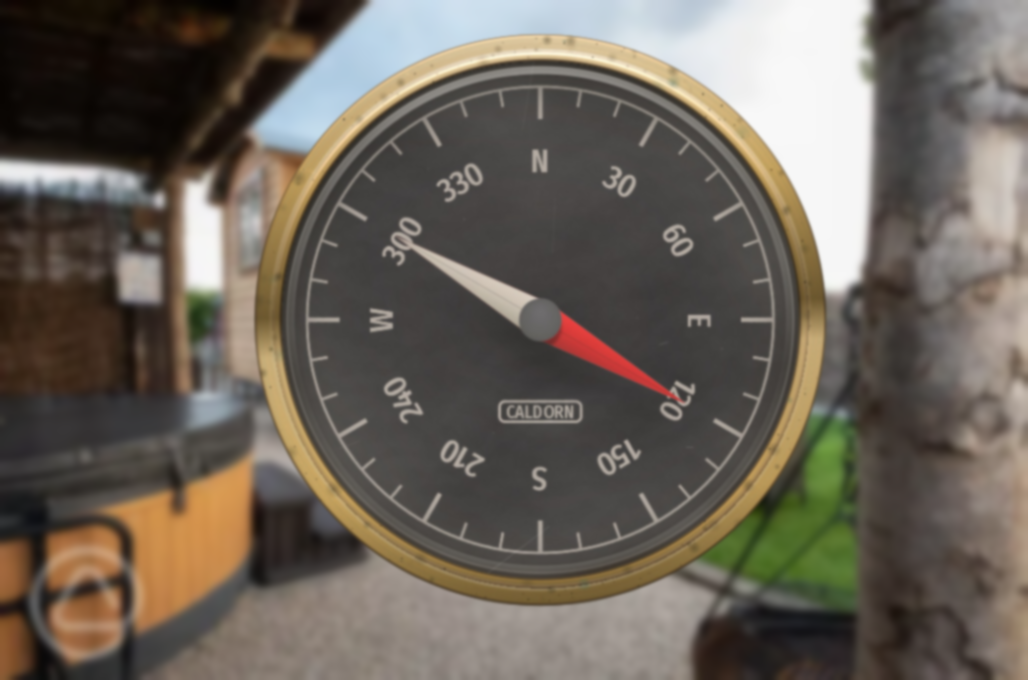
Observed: 120 °
